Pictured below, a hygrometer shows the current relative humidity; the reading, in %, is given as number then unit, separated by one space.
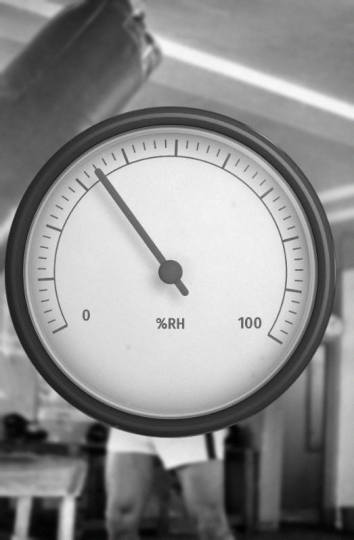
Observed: 34 %
